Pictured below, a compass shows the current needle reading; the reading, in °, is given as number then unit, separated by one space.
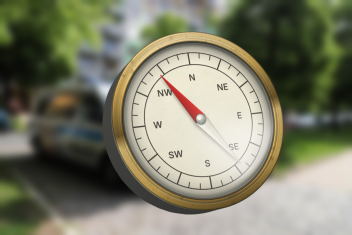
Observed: 325 °
